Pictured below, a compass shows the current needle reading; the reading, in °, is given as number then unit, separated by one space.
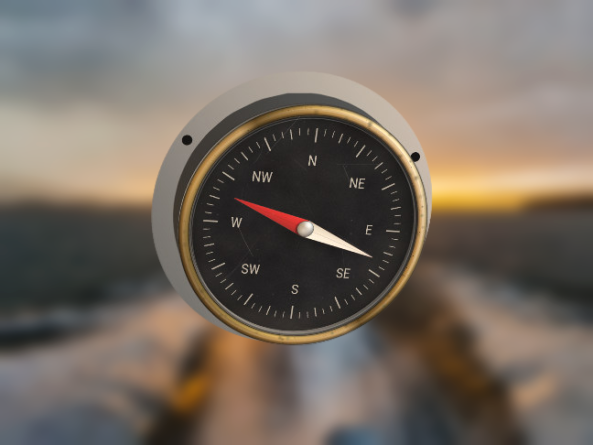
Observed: 290 °
